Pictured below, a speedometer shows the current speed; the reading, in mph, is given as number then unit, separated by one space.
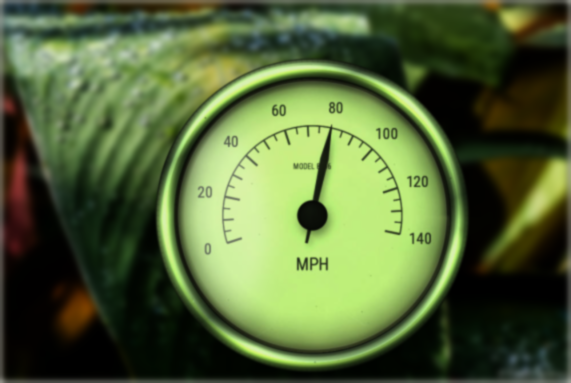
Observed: 80 mph
